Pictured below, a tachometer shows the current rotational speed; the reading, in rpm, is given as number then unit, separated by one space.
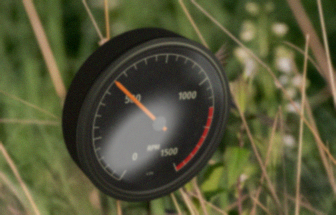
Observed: 500 rpm
